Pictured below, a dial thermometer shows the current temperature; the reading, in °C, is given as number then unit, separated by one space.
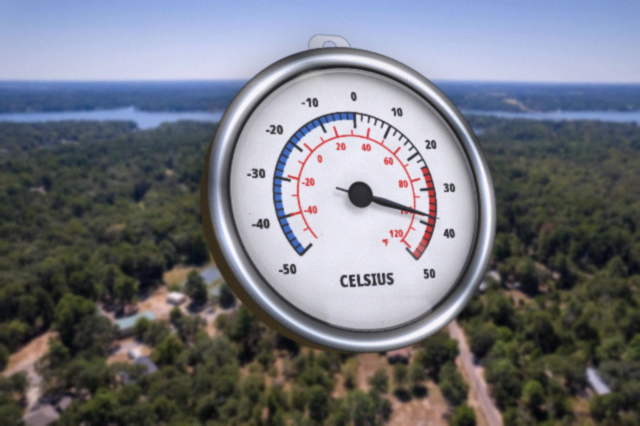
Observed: 38 °C
